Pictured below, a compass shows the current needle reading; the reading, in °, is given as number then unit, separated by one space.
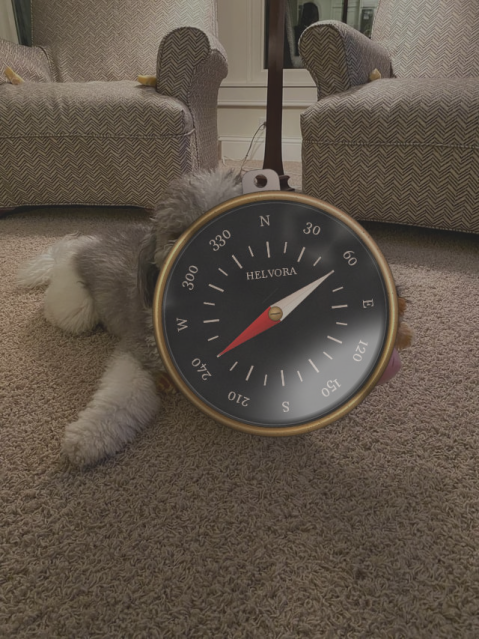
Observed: 240 °
